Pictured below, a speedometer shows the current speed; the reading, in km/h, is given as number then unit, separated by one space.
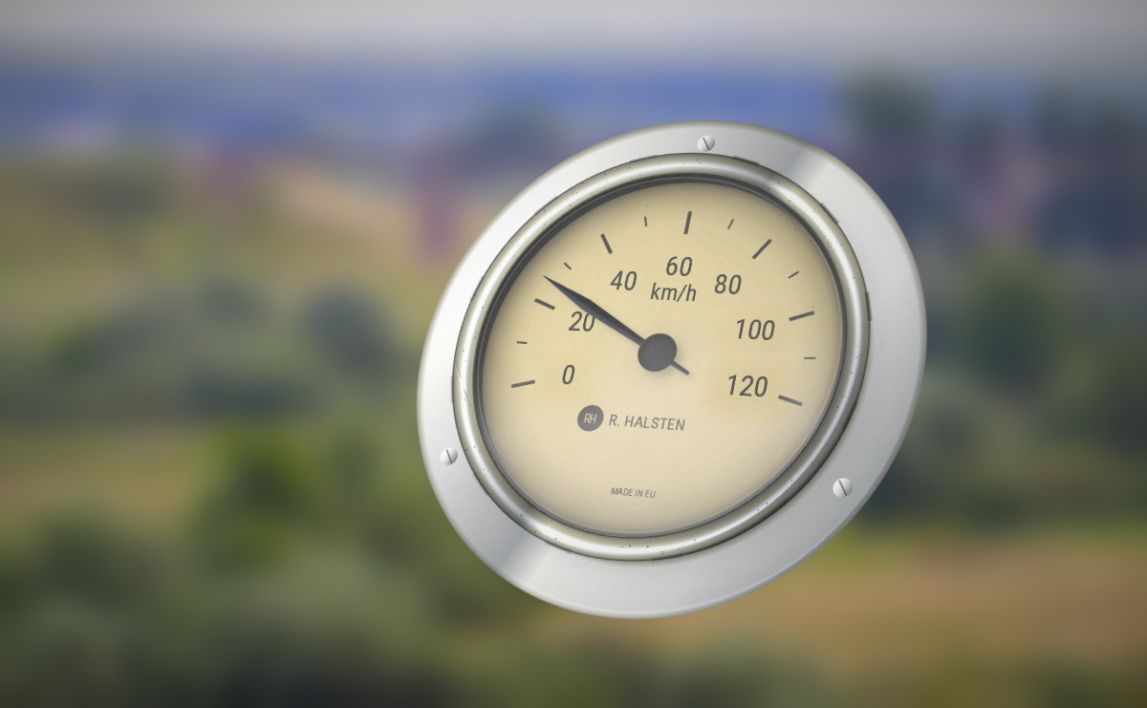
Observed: 25 km/h
